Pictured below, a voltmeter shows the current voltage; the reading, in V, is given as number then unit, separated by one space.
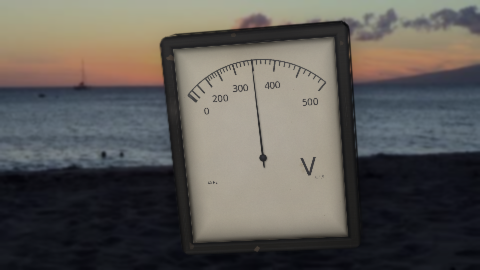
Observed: 350 V
